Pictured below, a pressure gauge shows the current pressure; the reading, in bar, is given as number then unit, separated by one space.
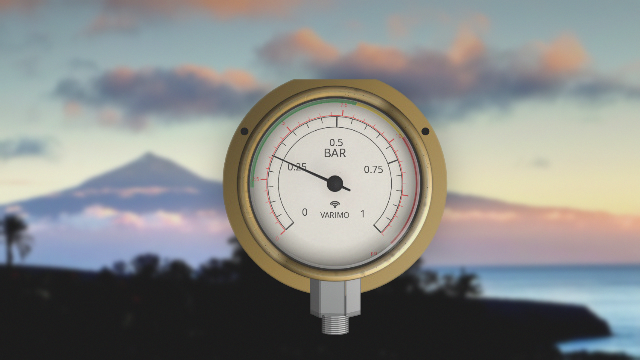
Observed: 0.25 bar
